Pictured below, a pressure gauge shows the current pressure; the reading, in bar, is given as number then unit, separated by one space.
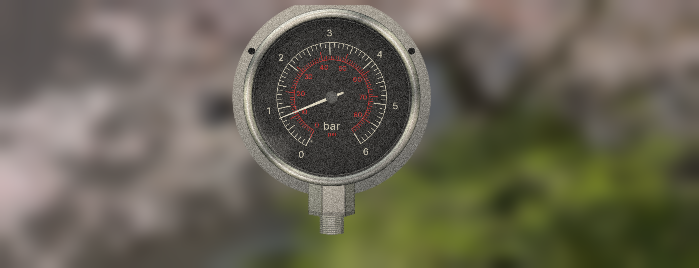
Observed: 0.8 bar
